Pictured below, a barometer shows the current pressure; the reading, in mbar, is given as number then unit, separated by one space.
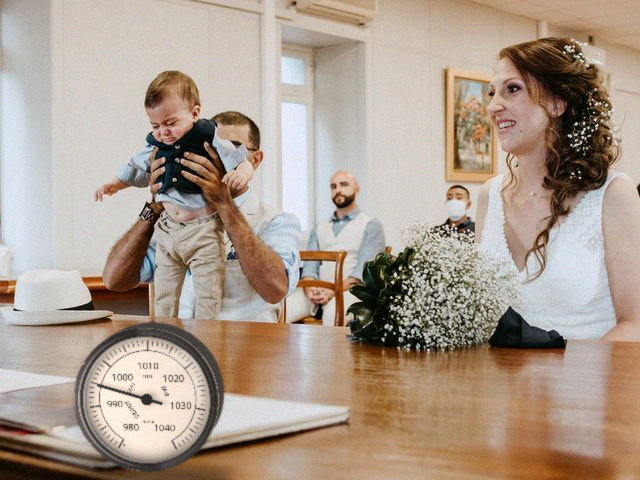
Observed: 995 mbar
